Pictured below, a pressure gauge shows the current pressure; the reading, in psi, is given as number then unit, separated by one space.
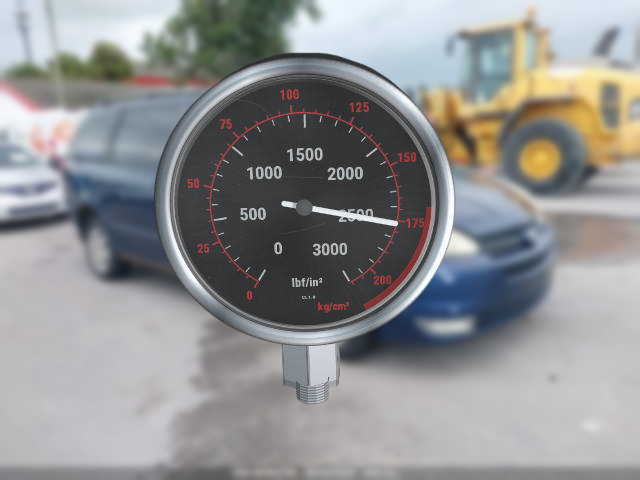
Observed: 2500 psi
